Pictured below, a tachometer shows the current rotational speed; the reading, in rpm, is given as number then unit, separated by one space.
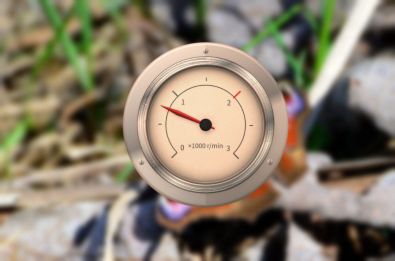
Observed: 750 rpm
